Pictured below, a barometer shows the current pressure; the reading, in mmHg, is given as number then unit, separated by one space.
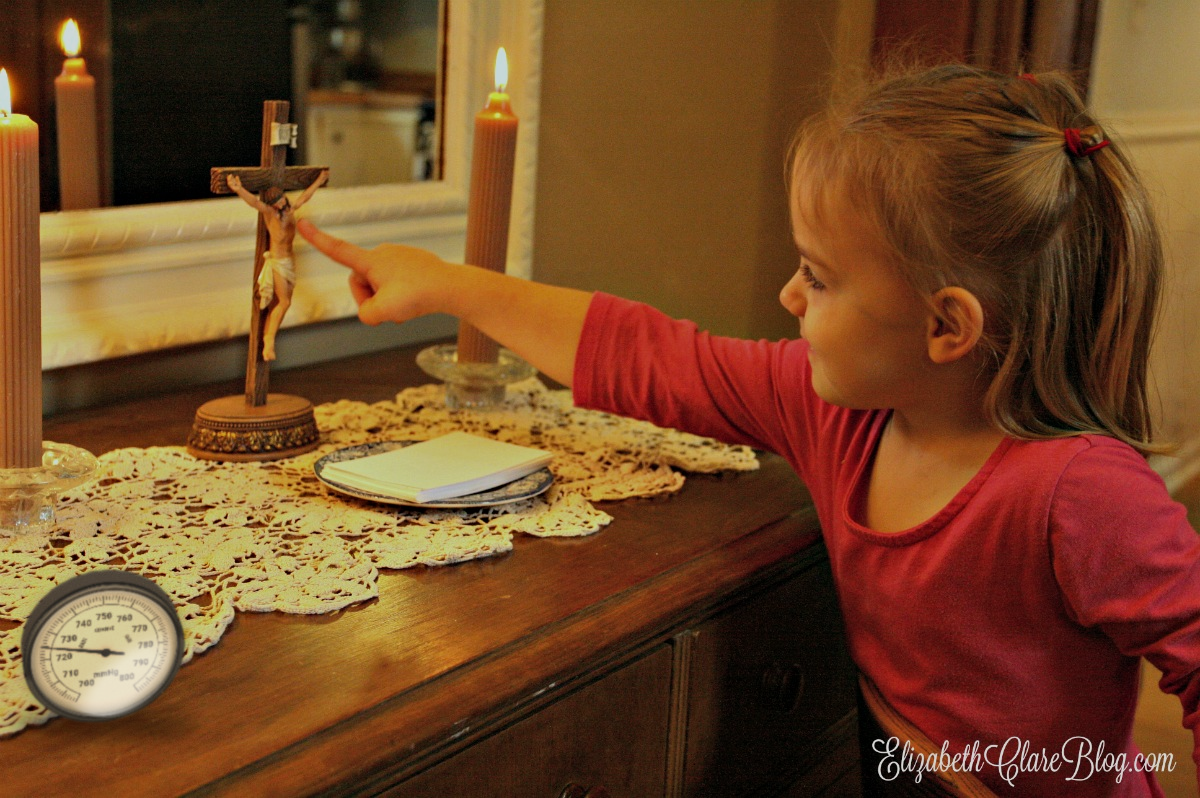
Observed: 725 mmHg
